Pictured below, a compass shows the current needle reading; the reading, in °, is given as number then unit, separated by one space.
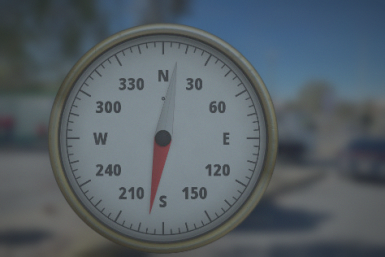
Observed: 190 °
